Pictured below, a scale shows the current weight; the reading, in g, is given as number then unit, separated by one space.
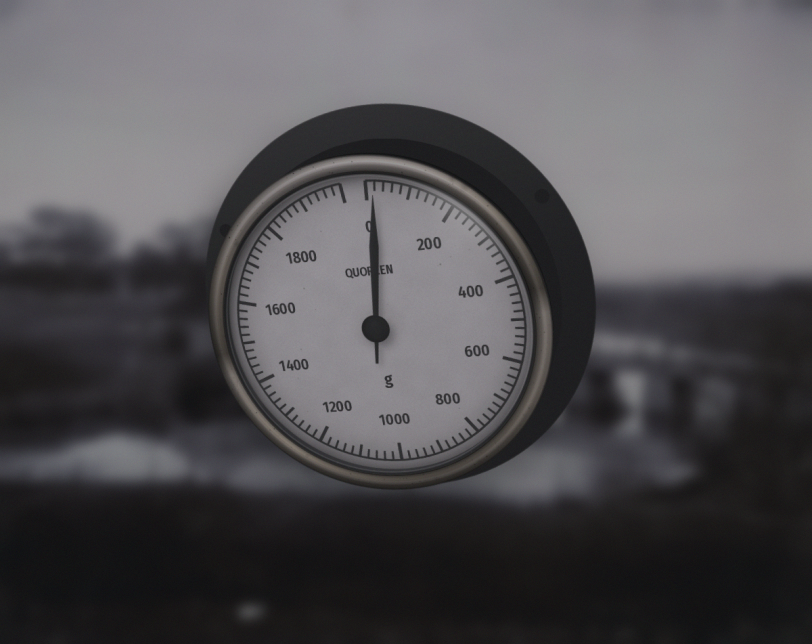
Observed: 20 g
